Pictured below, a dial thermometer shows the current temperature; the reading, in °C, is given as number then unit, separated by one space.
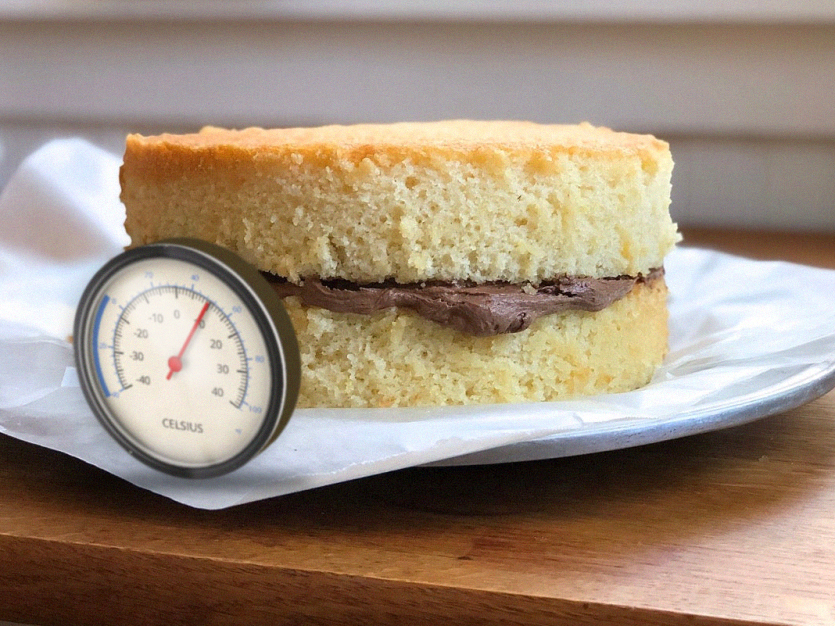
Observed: 10 °C
